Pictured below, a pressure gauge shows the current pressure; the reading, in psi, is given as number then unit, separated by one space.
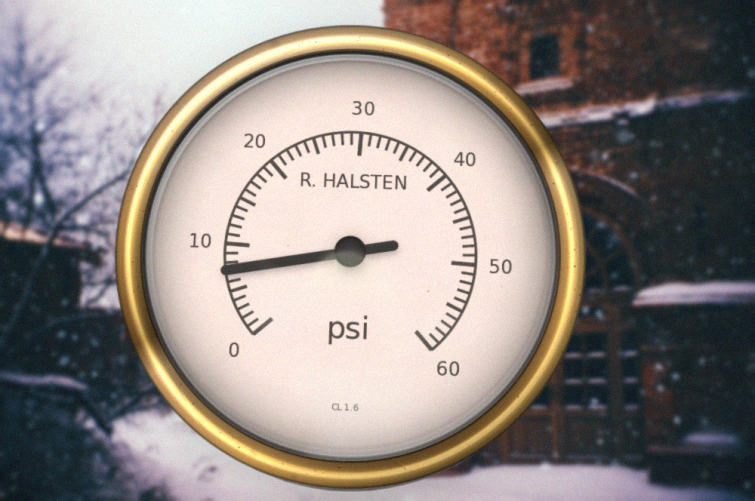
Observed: 7 psi
